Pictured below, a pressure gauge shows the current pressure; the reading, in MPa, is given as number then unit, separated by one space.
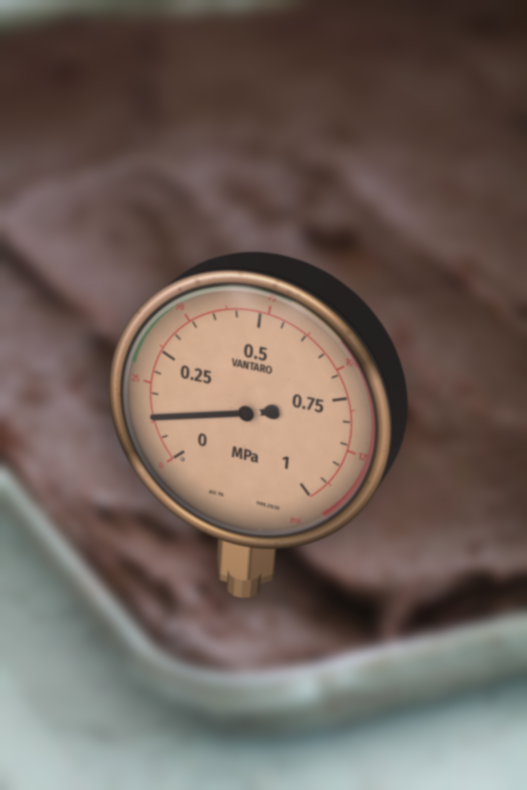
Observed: 0.1 MPa
